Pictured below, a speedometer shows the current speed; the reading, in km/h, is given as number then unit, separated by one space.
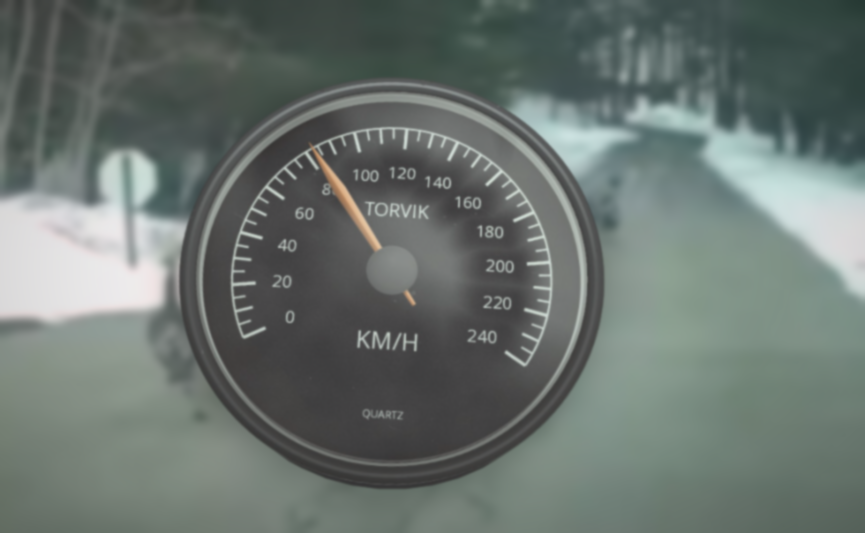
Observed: 82.5 km/h
